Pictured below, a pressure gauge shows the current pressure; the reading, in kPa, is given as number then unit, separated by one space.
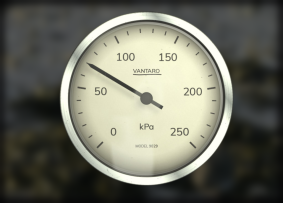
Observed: 70 kPa
